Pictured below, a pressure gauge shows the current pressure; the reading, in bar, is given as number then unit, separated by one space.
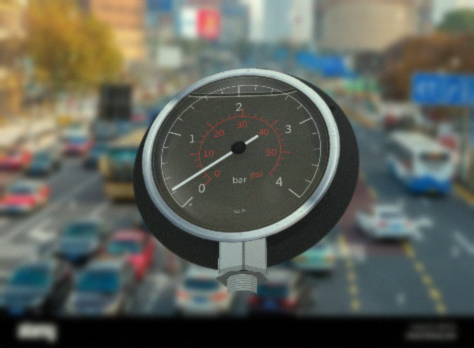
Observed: 0.2 bar
